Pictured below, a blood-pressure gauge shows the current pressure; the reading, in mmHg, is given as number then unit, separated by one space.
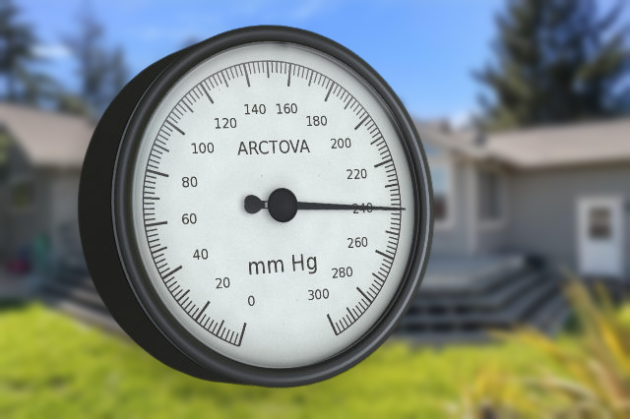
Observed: 240 mmHg
